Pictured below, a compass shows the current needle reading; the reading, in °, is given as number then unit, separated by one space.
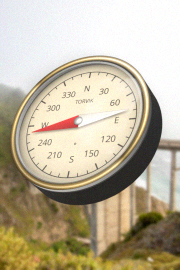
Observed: 260 °
